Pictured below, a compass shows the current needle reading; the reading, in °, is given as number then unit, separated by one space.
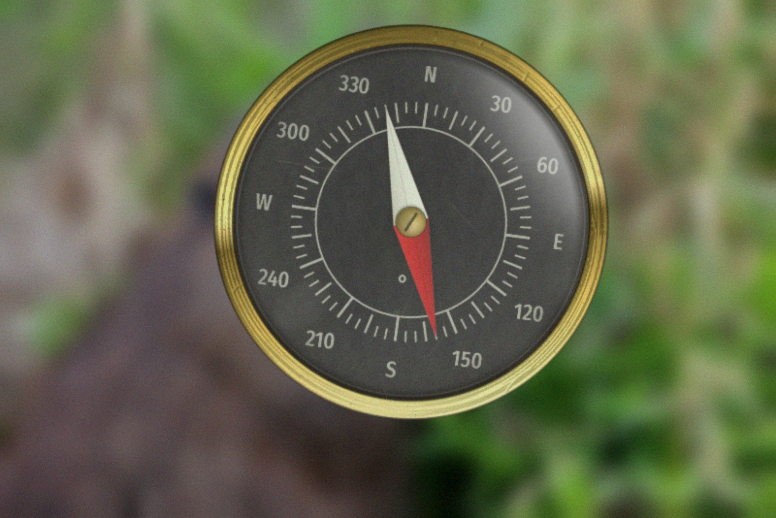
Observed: 160 °
